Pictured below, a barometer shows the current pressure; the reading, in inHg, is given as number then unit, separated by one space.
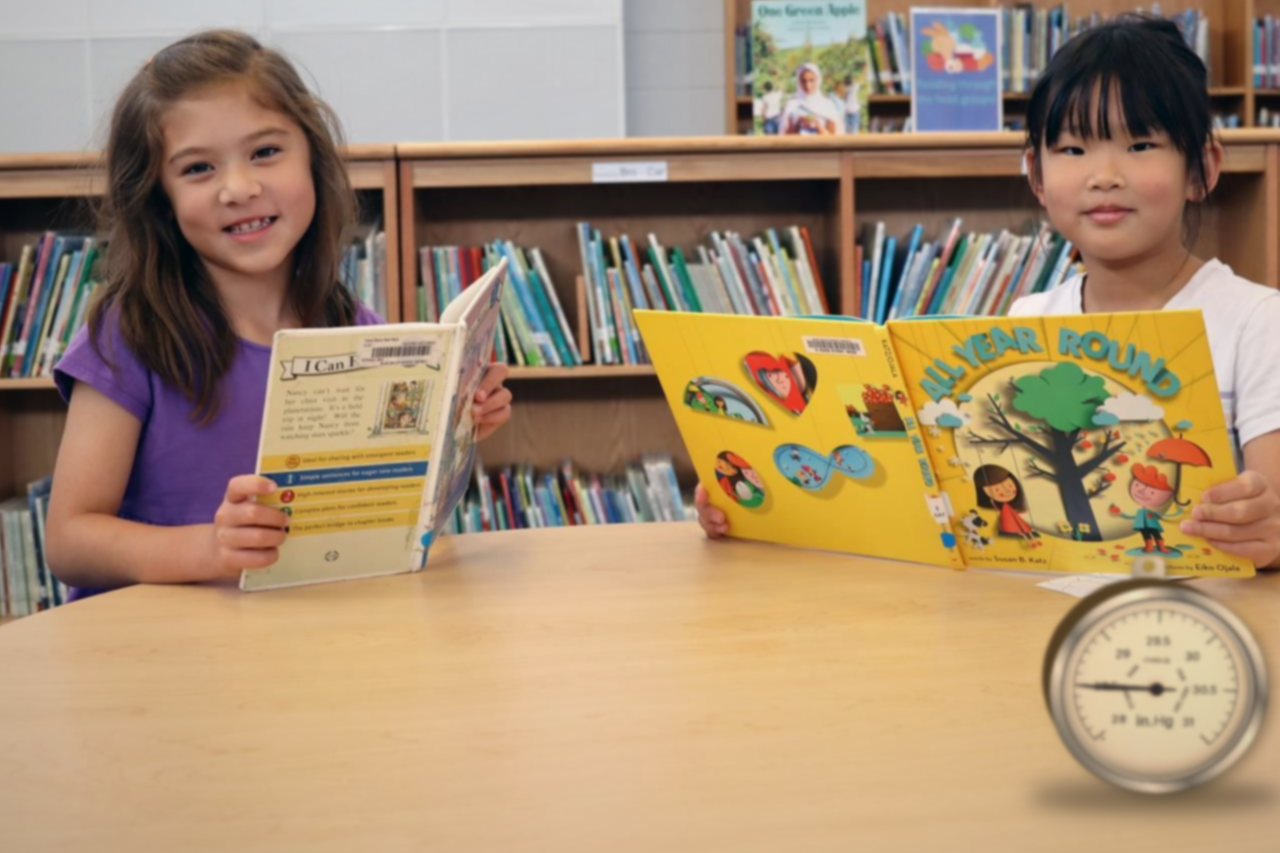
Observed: 28.5 inHg
